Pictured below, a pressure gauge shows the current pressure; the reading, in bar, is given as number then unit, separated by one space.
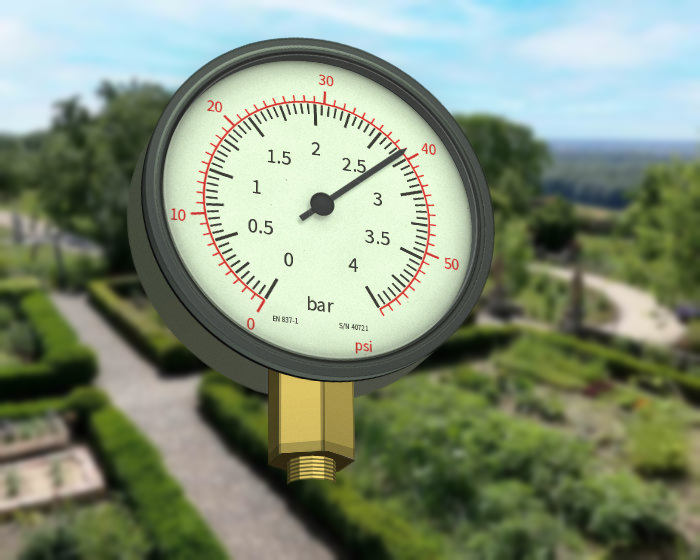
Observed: 2.7 bar
